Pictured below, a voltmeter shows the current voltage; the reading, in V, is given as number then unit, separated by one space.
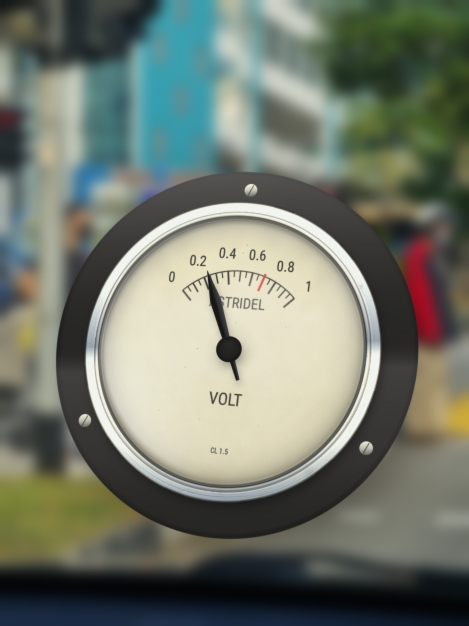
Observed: 0.25 V
